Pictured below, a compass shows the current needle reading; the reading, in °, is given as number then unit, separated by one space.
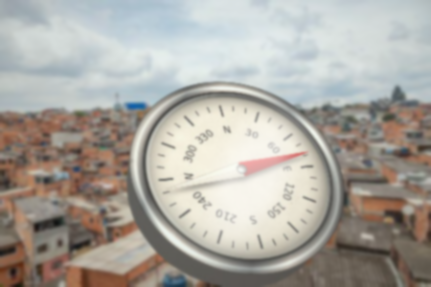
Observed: 80 °
